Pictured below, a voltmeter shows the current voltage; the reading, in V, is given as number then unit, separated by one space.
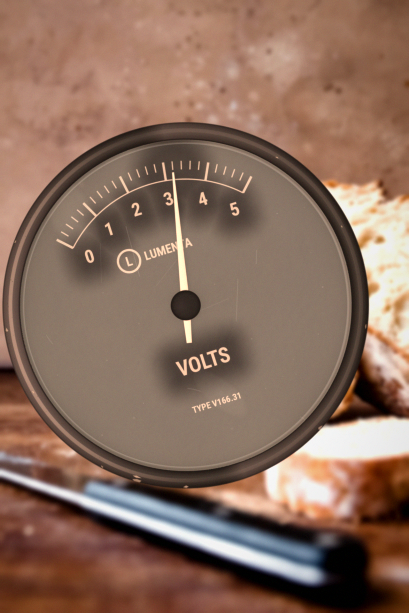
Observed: 3.2 V
